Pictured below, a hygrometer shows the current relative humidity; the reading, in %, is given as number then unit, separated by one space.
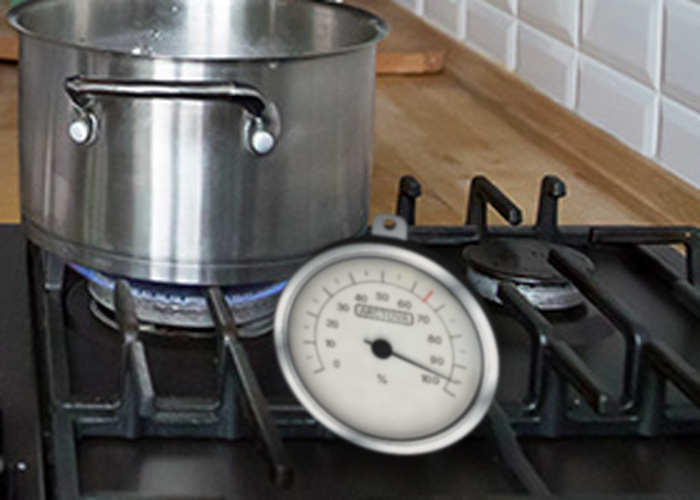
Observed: 95 %
